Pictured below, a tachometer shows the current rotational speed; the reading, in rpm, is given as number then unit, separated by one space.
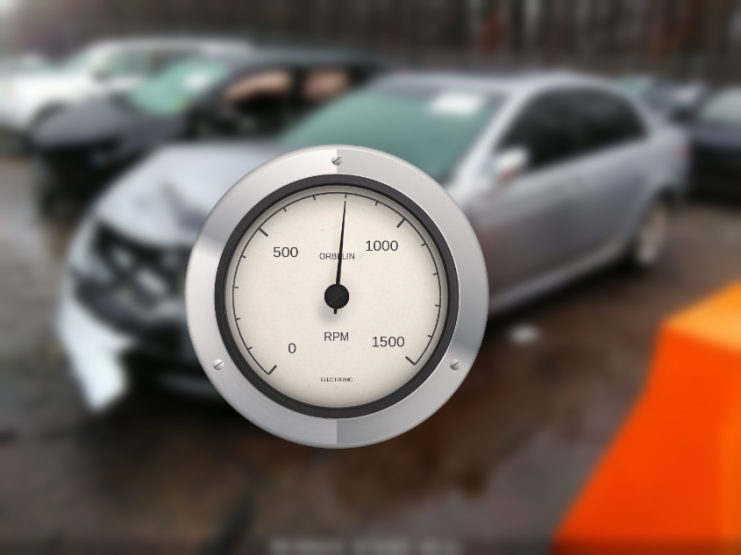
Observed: 800 rpm
